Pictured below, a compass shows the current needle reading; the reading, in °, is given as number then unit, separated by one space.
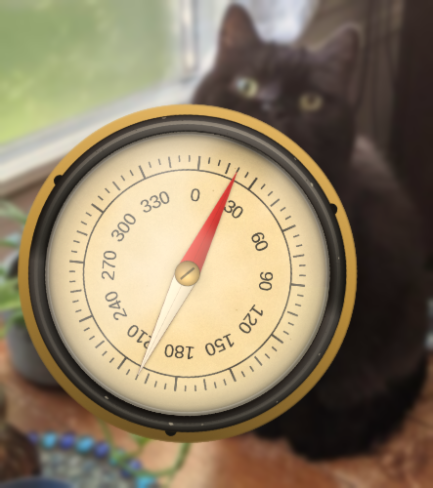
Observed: 20 °
